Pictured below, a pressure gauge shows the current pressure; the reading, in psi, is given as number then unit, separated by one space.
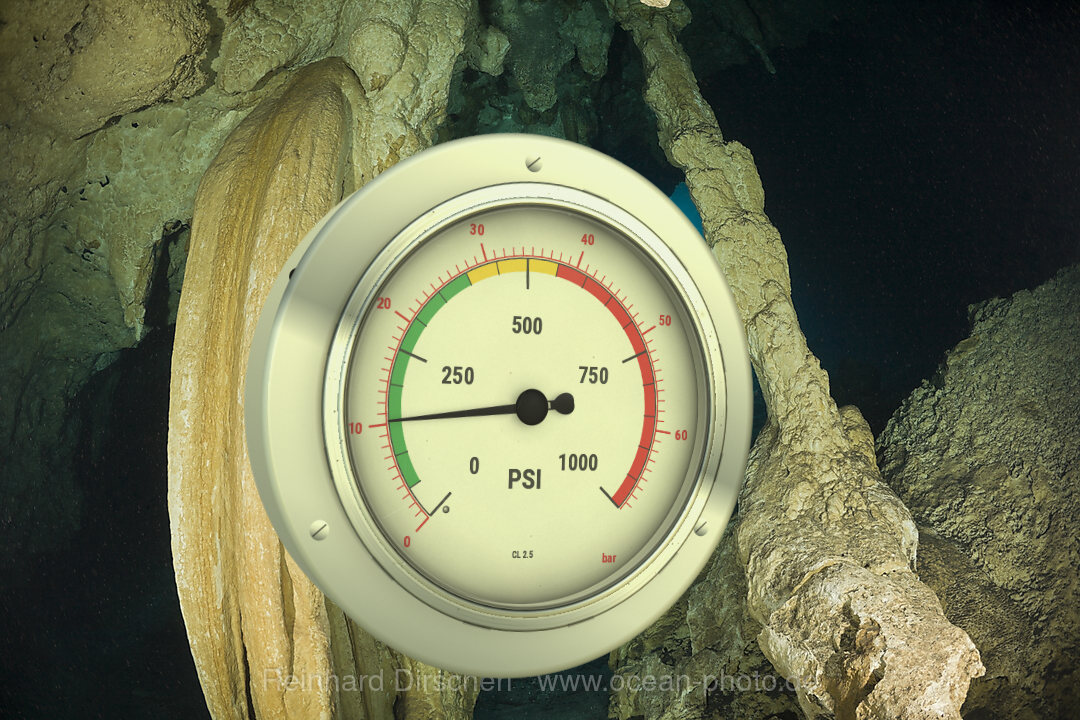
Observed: 150 psi
